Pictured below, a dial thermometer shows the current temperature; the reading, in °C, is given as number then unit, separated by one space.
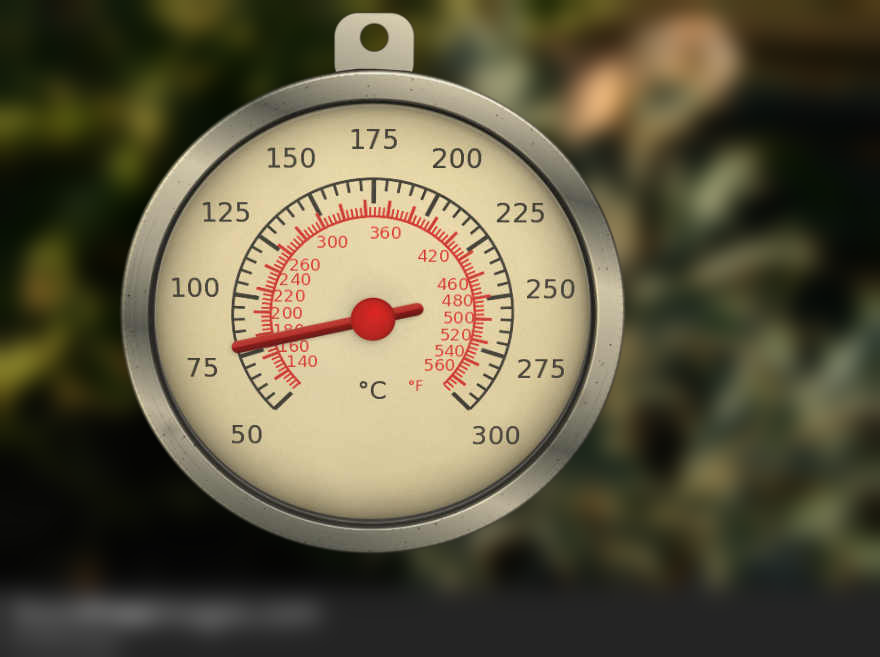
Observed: 80 °C
